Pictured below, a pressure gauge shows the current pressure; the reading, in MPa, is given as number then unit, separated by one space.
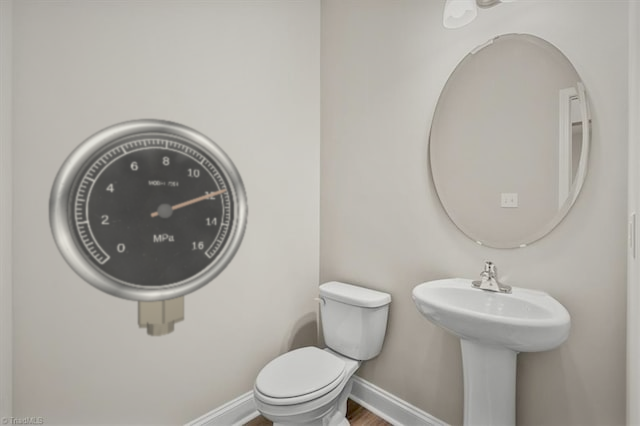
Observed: 12 MPa
